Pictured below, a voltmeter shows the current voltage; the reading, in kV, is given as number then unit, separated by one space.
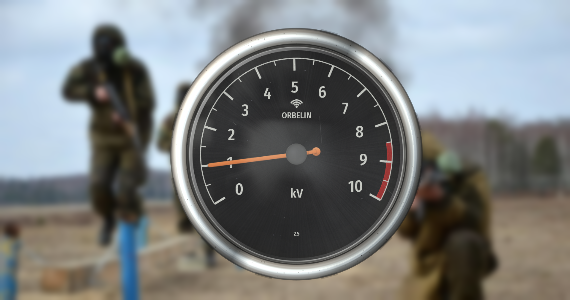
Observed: 1 kV
